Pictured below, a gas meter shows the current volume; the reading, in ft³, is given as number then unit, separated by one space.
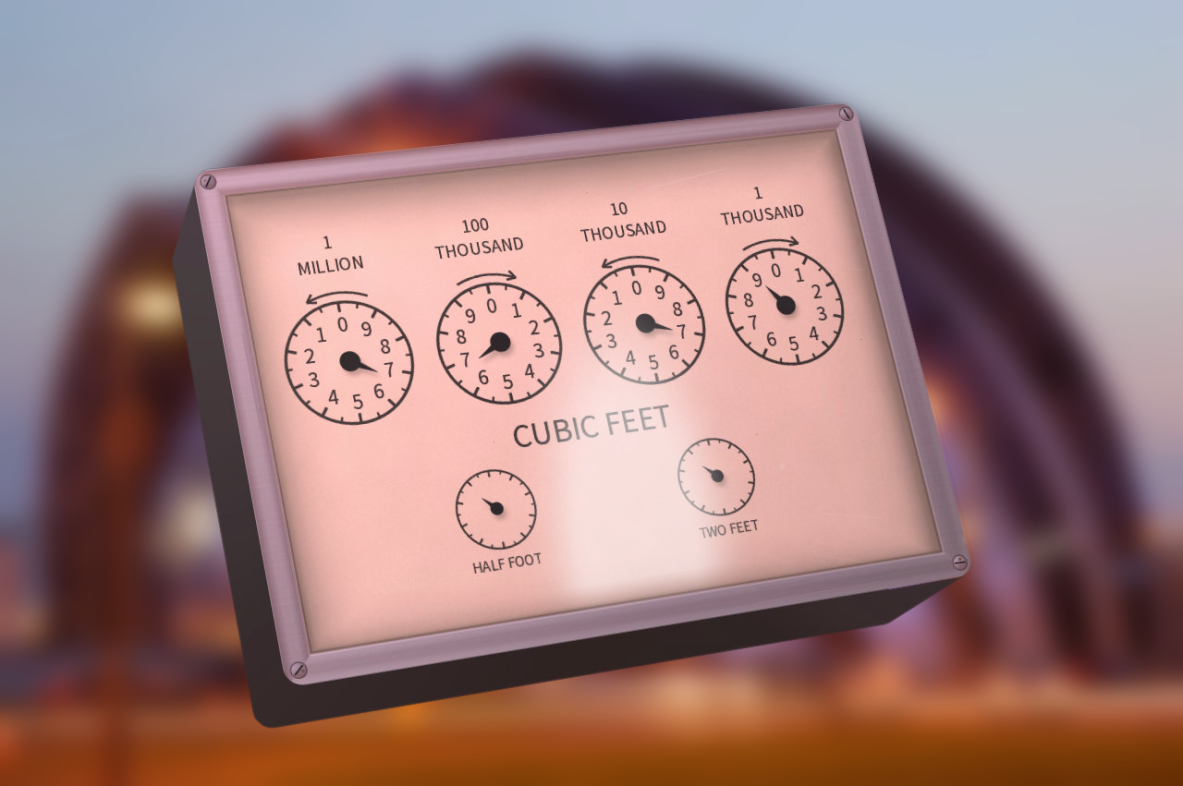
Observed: 666900 ft³
